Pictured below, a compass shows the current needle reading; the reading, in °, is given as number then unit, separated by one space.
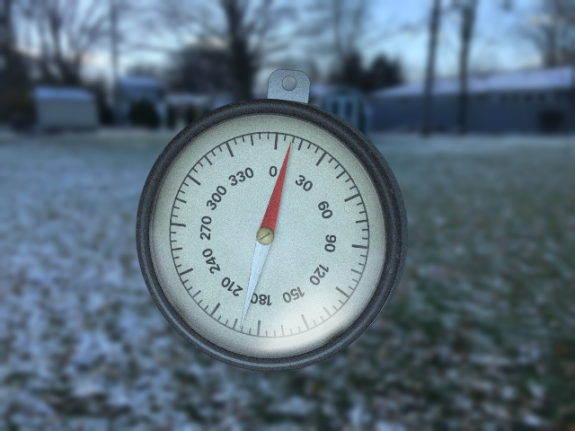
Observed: 10 °
